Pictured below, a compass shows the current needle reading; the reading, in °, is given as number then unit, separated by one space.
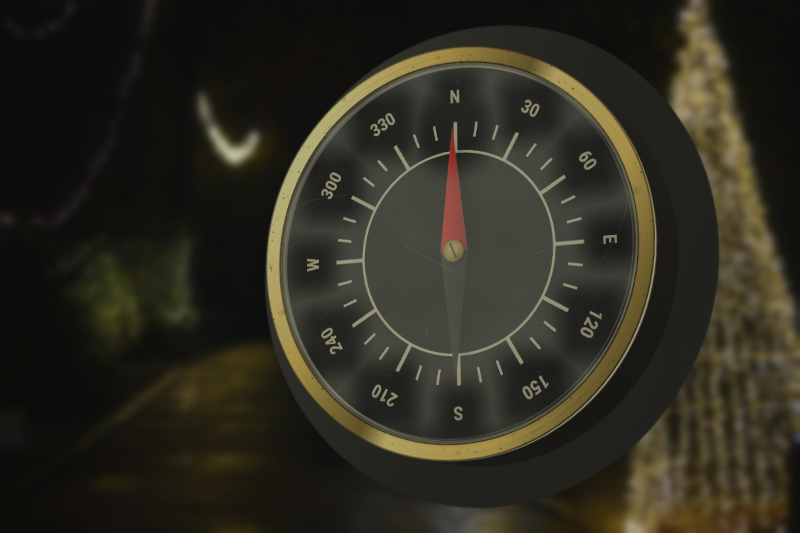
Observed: 0 °
